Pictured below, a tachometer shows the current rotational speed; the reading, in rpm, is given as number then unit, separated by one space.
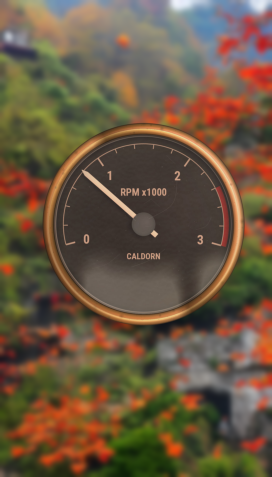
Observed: 800 rpm
